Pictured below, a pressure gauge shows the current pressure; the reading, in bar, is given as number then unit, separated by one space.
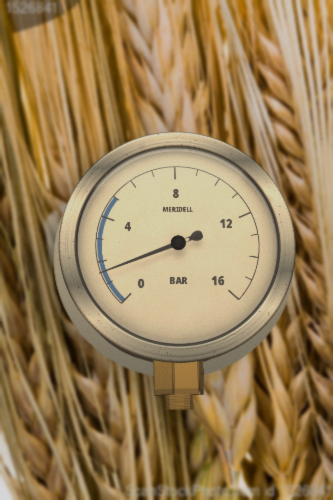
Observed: 1.5 bar
